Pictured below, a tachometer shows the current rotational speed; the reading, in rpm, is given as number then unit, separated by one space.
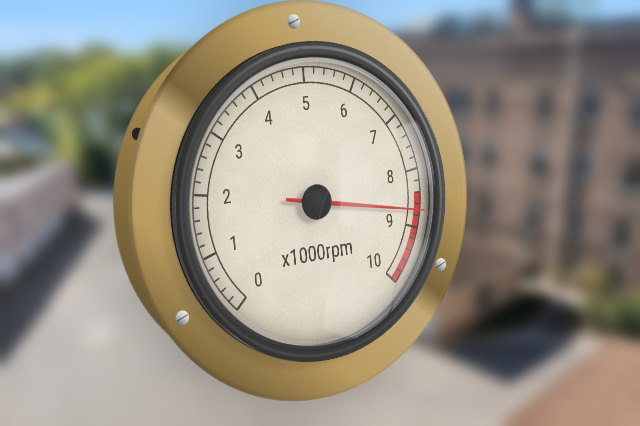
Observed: 8700 rpm
